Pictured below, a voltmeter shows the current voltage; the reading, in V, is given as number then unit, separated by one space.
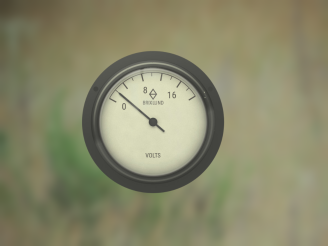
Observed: 2 V
